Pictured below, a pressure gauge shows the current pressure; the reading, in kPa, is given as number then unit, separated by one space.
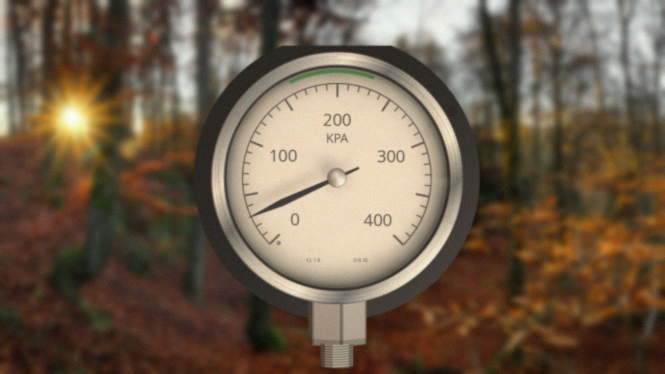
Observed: 30 kPa
